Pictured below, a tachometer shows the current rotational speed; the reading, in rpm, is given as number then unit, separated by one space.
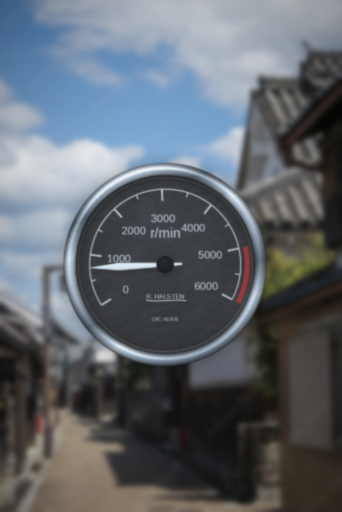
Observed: 750 rpm
